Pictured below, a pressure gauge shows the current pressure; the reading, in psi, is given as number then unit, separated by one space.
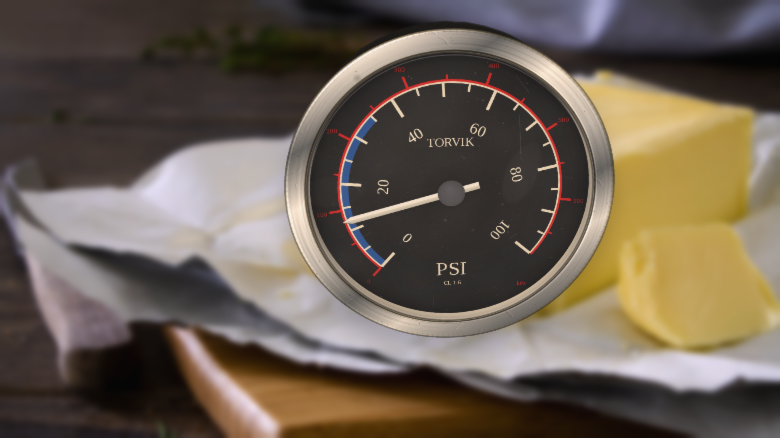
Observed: 12.5 psi
